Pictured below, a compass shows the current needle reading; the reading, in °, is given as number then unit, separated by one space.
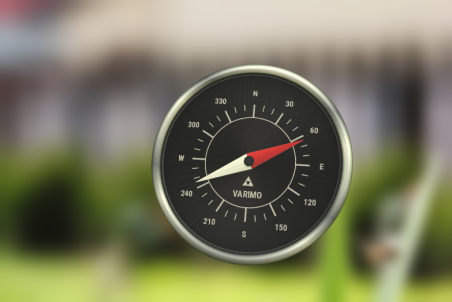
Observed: 65 °
